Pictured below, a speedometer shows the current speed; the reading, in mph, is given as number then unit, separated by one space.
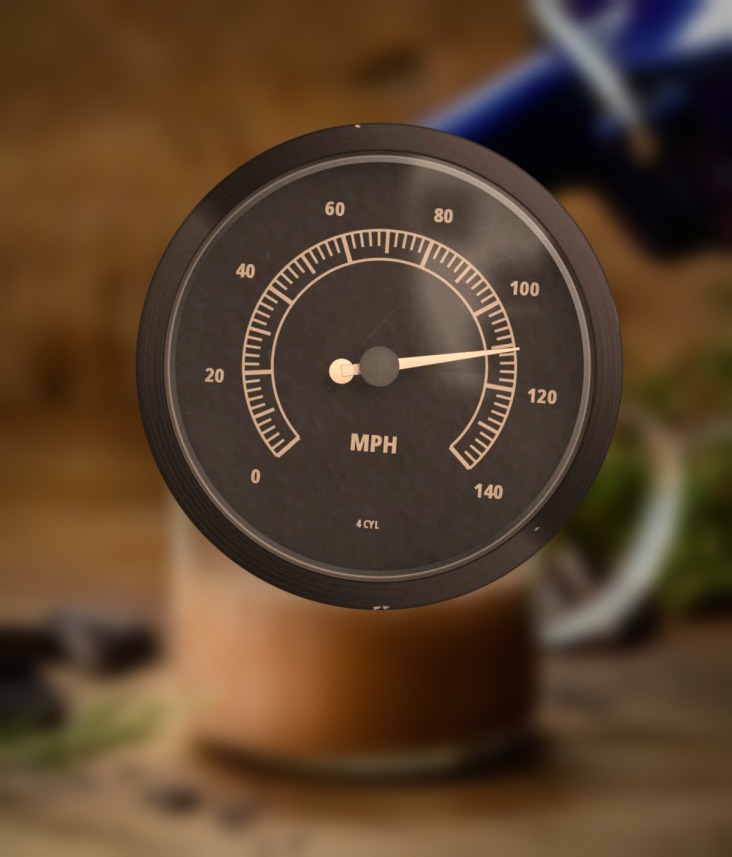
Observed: 111 mph
